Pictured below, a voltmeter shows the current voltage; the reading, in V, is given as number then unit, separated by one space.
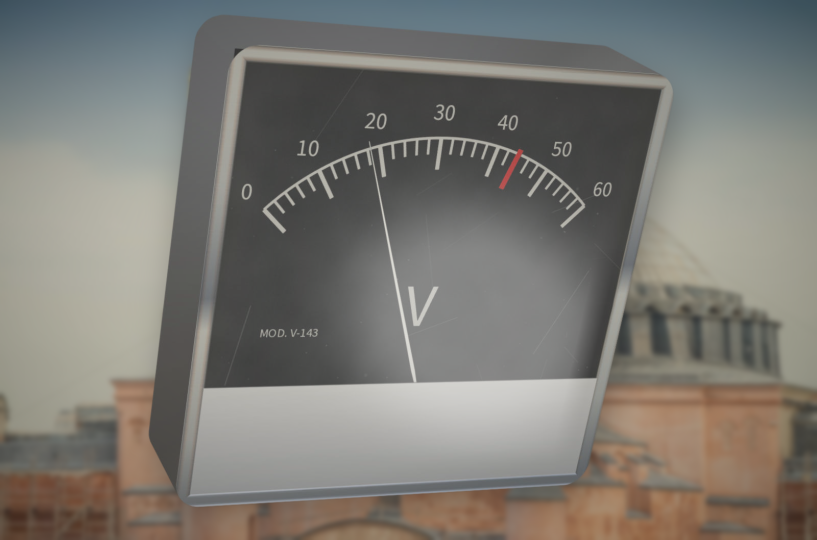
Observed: 18 V
